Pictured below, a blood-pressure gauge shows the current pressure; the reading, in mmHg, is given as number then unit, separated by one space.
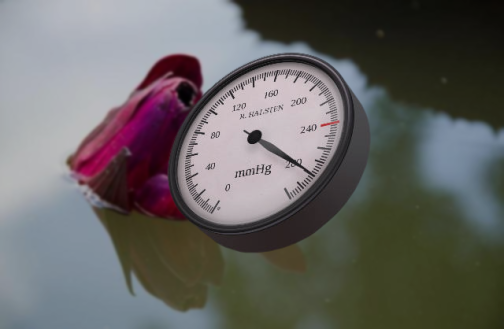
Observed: 280 mmHg
